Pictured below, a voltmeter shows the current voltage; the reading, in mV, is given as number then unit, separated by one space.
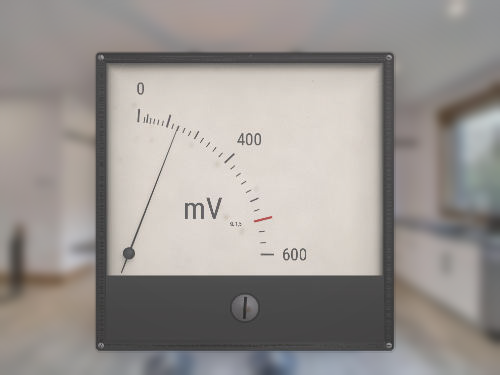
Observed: 240 mV
